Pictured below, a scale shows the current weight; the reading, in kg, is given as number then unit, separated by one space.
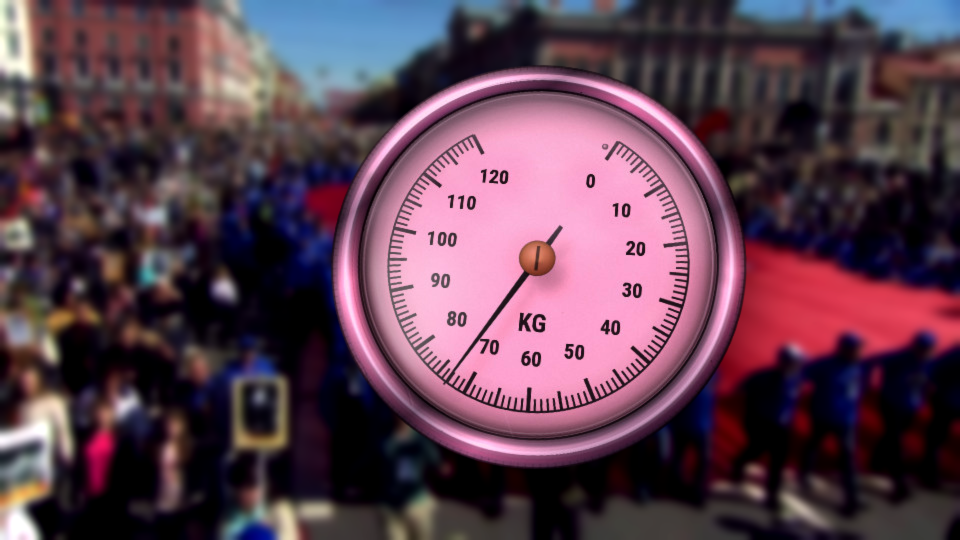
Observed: 73 kg
